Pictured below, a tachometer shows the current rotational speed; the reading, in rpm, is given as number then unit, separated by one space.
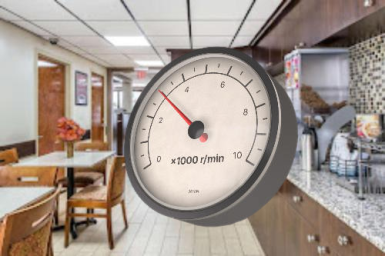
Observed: 3000 rpm
